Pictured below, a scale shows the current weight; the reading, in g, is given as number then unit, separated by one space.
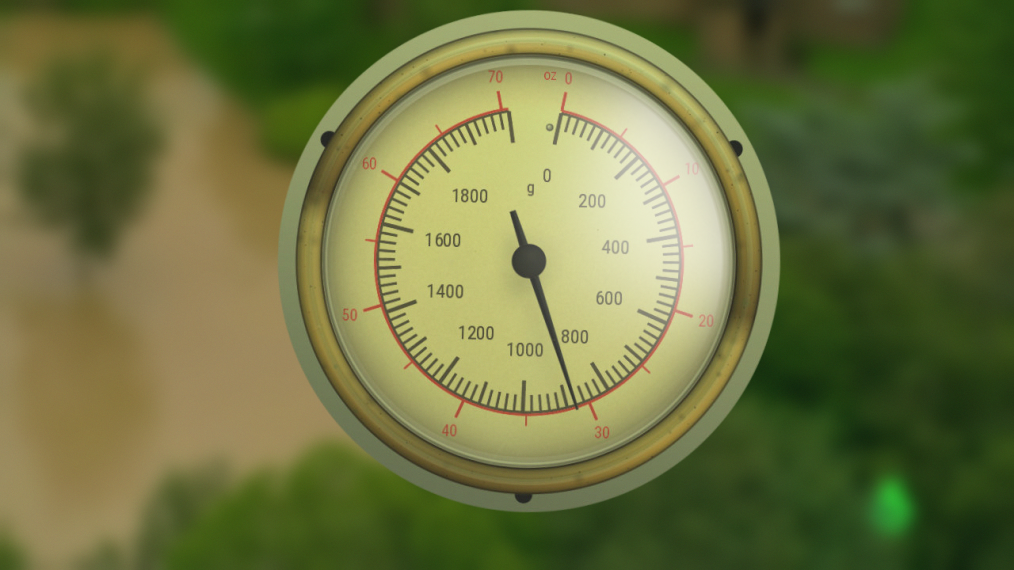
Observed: 880 g
